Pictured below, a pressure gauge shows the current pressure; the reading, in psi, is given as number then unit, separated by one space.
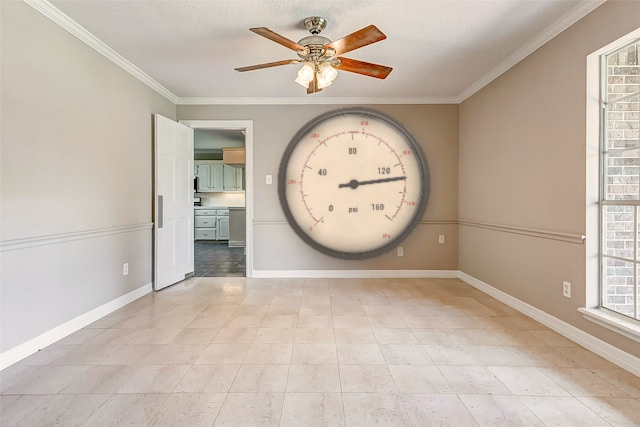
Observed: 130 psi
